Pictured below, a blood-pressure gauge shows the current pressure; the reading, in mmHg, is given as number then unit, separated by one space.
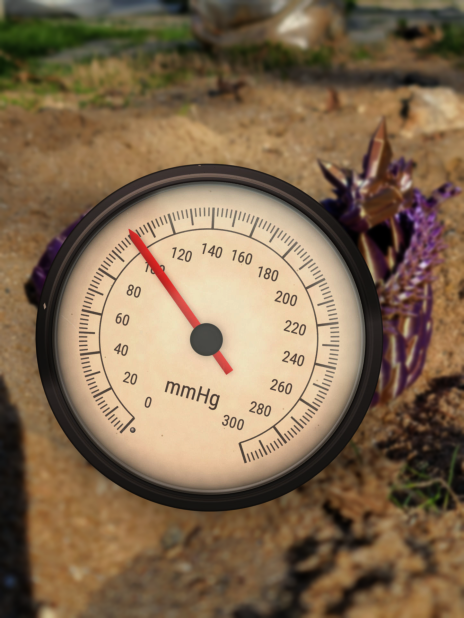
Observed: 102 mmHg
